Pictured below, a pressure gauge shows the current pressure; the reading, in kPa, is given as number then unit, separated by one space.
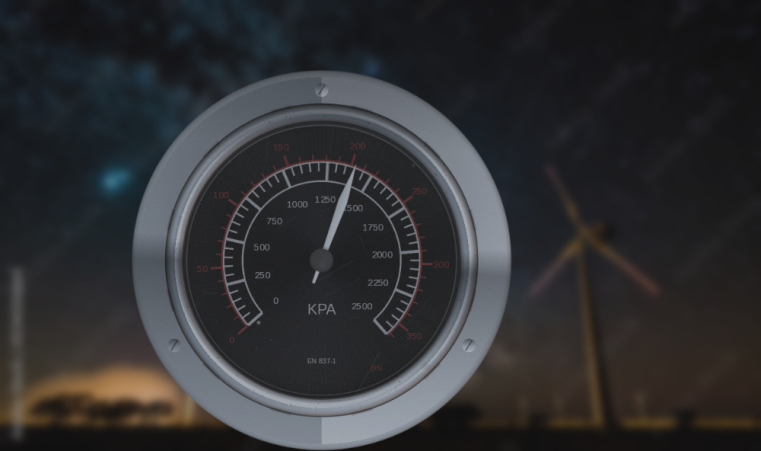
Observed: 1400 kPa
